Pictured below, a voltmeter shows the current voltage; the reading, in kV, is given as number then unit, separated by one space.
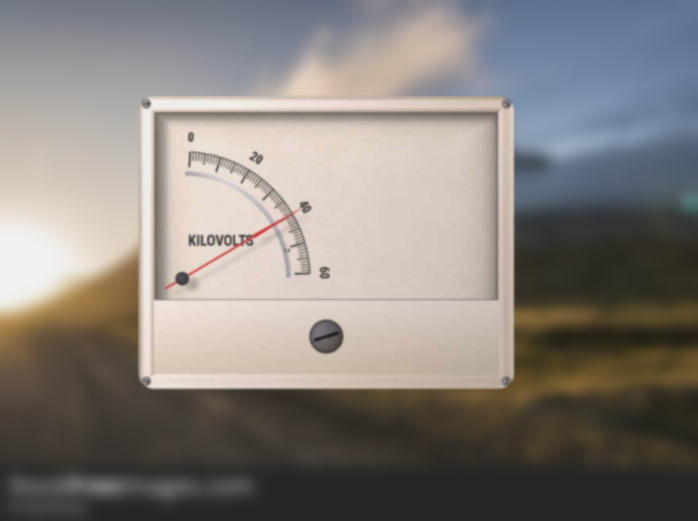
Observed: 40 kV
